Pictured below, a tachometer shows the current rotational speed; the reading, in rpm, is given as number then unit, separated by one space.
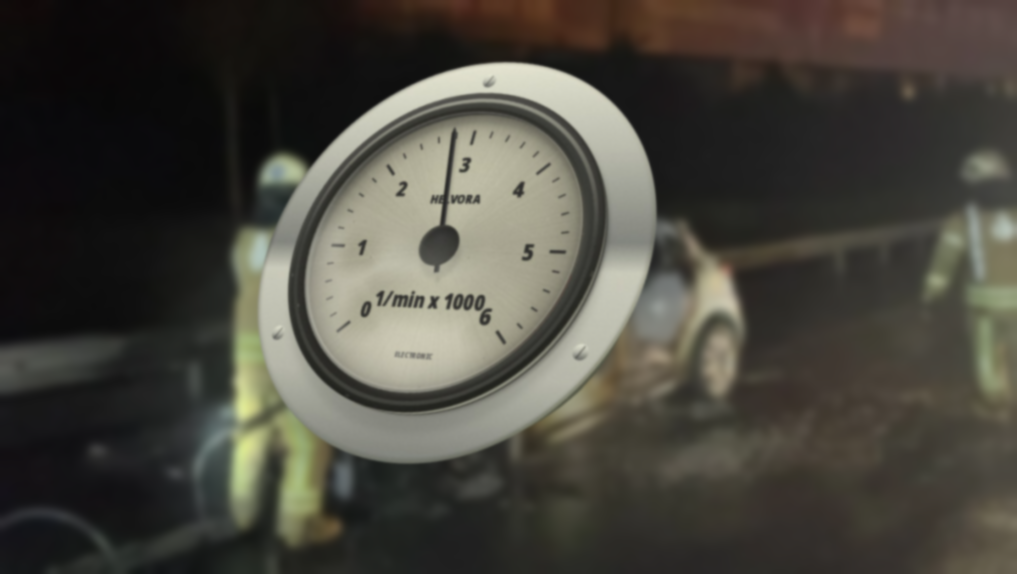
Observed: 2800 rpm
